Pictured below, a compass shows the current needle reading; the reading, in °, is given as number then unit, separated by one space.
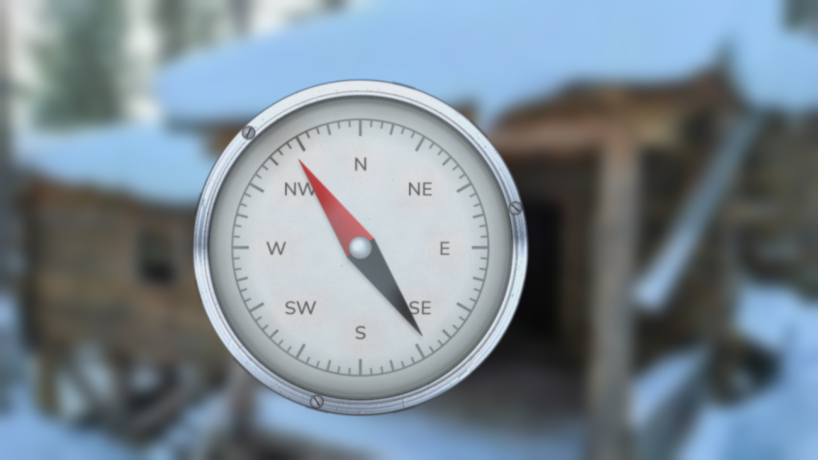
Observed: 325 °
